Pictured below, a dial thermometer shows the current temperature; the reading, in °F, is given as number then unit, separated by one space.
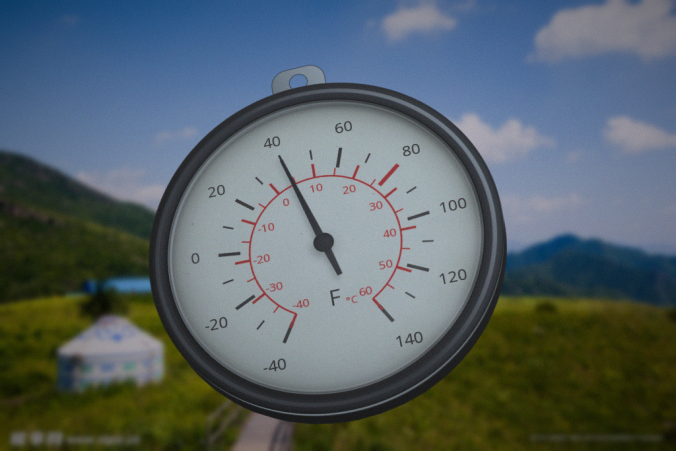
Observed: 40 °F
